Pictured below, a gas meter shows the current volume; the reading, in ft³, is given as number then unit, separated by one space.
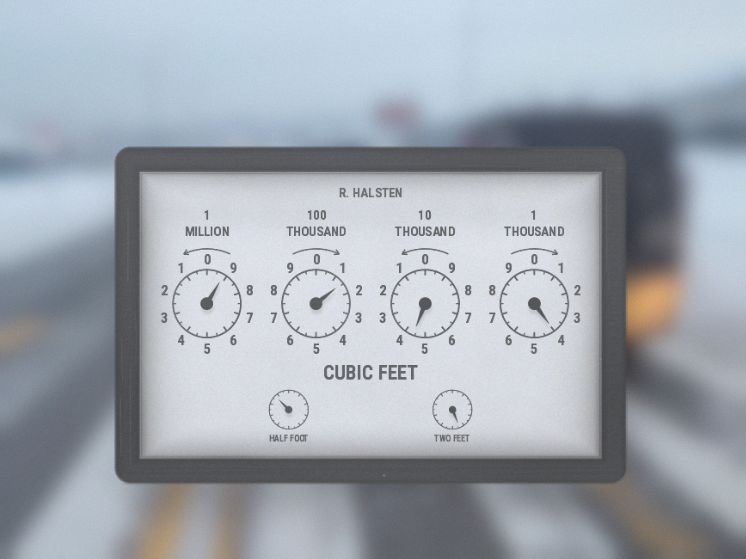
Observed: 914400 ft³
